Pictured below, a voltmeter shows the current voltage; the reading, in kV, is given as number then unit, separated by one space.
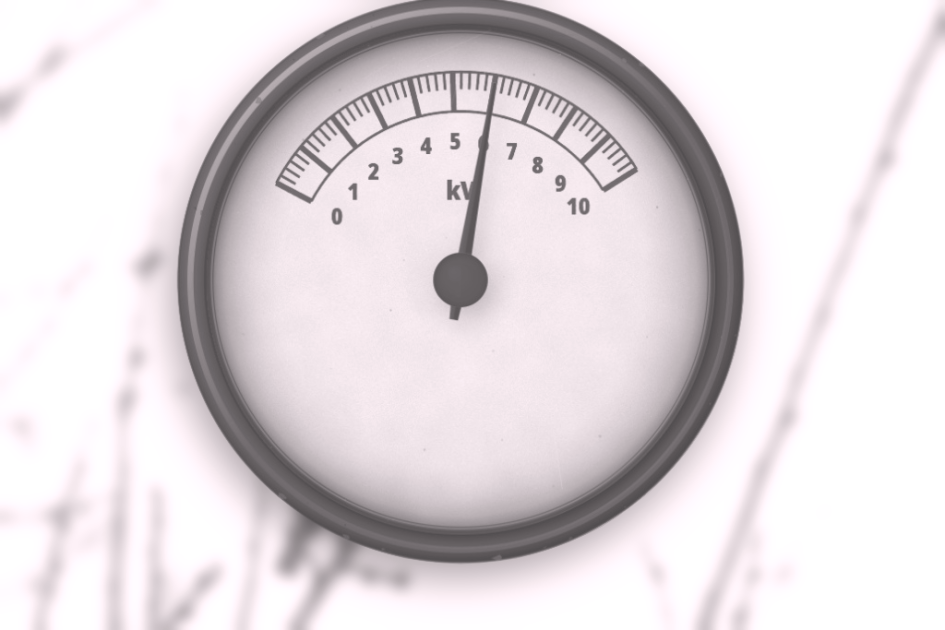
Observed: 6 kV
